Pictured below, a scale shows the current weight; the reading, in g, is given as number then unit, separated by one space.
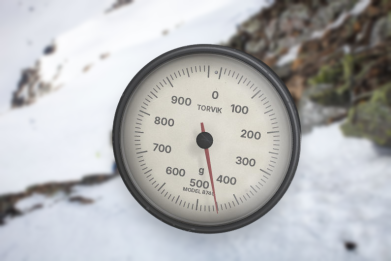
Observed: 450 g
